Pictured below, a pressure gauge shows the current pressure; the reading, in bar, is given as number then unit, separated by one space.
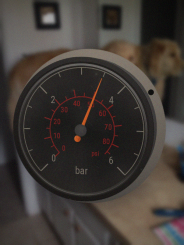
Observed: 3.5 bar
